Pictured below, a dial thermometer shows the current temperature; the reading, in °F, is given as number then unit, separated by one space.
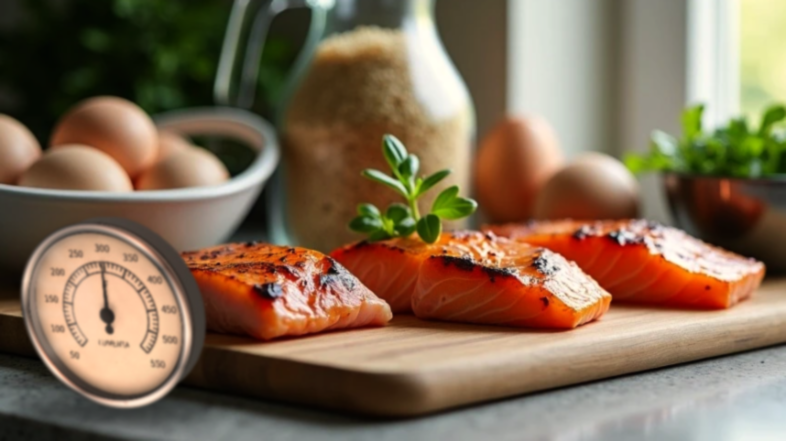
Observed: 300 °F
